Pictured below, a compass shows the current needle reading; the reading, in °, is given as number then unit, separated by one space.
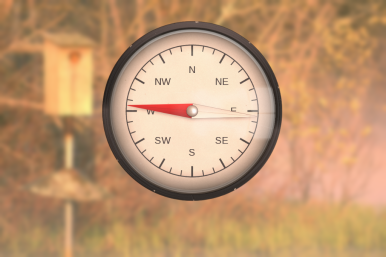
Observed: 275 °
